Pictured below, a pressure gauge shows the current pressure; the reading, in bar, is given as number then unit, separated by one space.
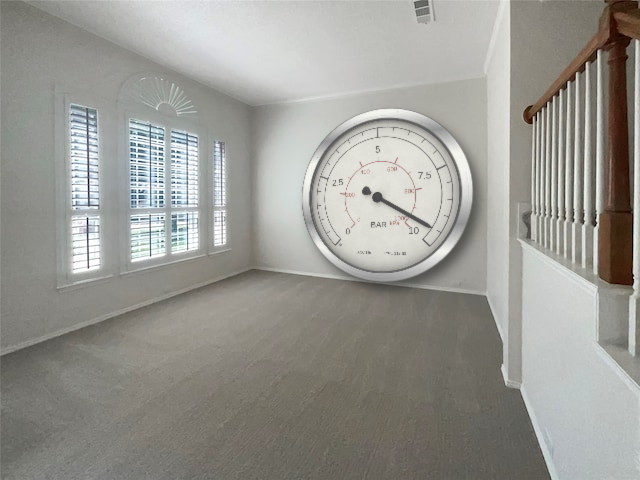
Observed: 9.5 bar
